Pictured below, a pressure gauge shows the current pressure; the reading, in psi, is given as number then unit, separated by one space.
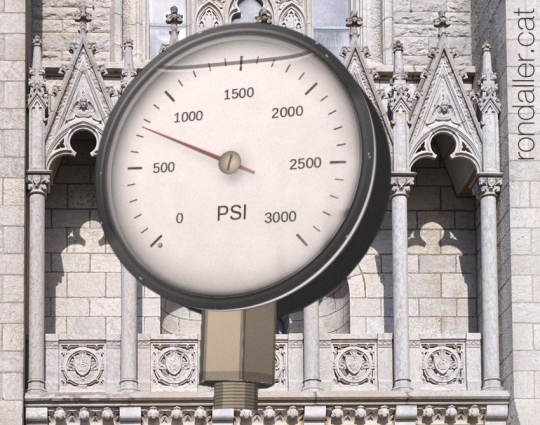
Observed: 750 psi
